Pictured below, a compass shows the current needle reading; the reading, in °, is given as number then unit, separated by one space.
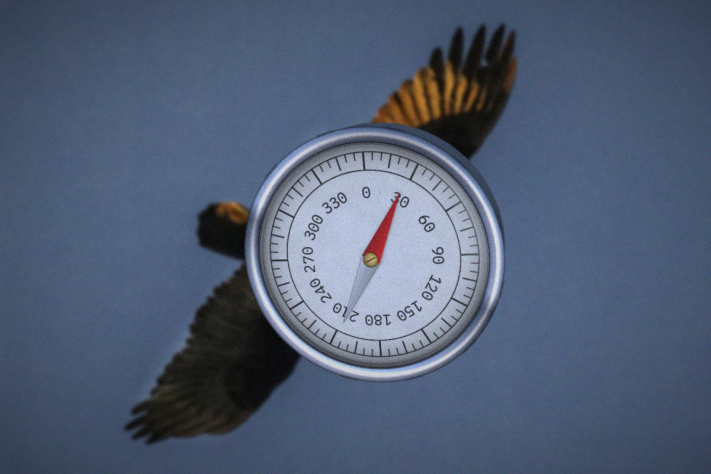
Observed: 27.5 °
